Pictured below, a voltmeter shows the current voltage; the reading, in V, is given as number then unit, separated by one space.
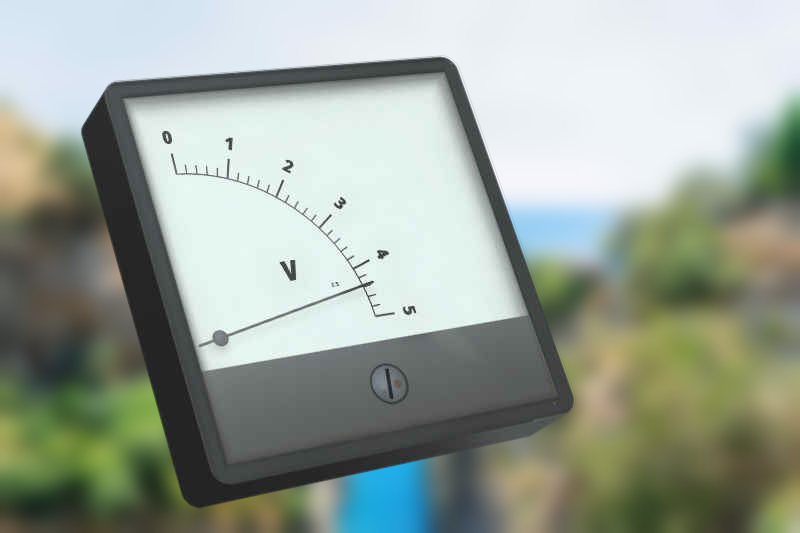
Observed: 4.4 V
